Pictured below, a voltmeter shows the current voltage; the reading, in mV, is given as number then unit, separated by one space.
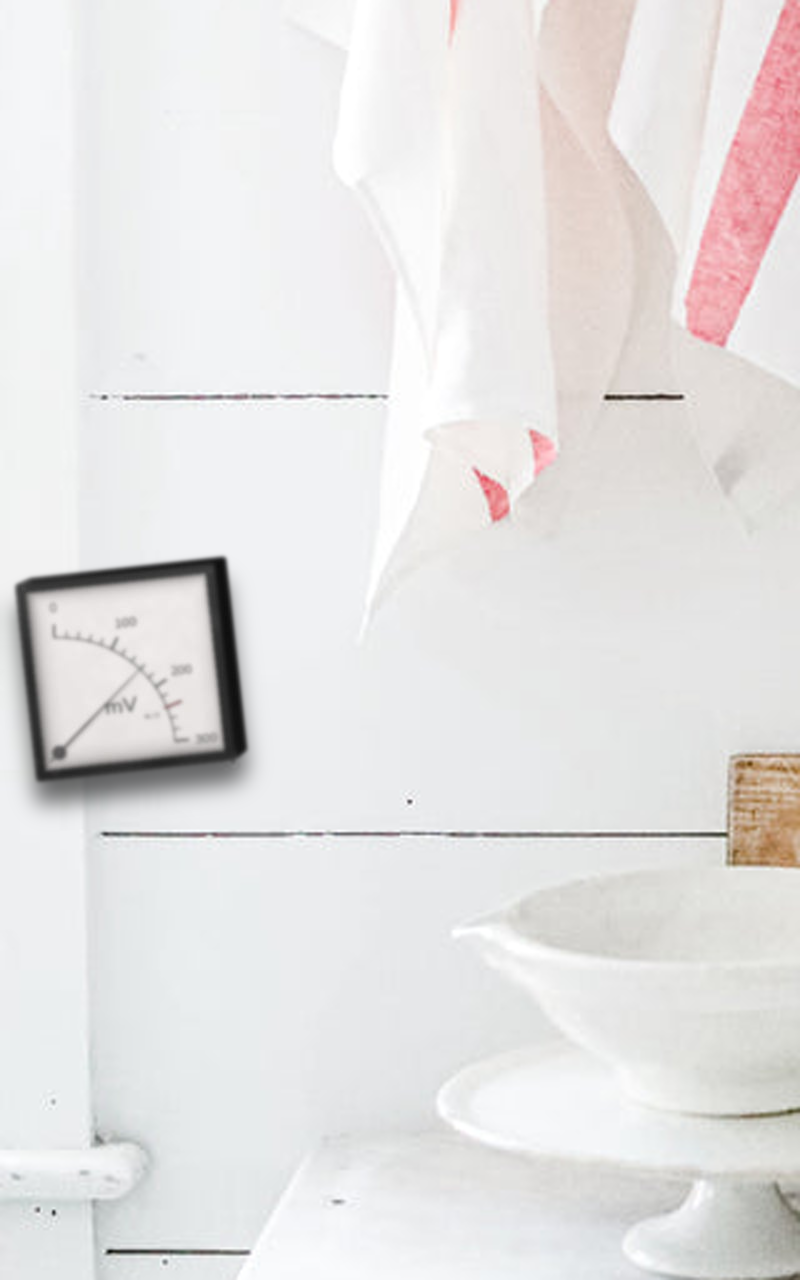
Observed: 160 mV
